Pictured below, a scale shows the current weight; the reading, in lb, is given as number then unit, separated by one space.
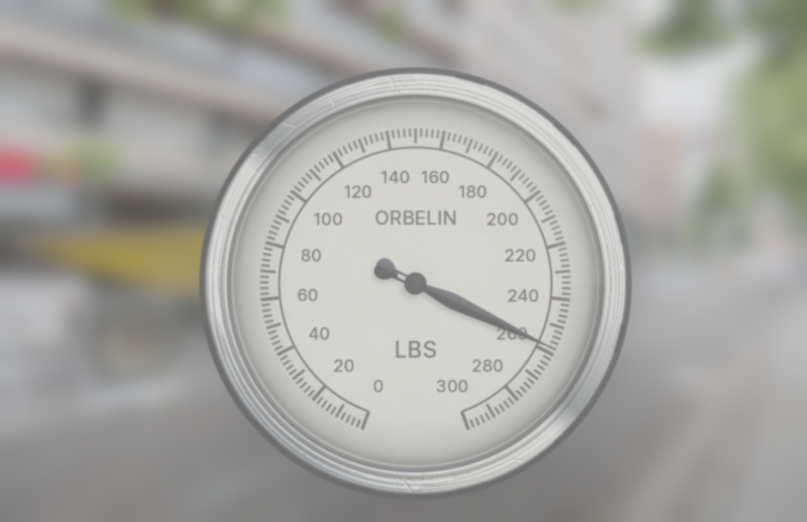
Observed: 258 lb
